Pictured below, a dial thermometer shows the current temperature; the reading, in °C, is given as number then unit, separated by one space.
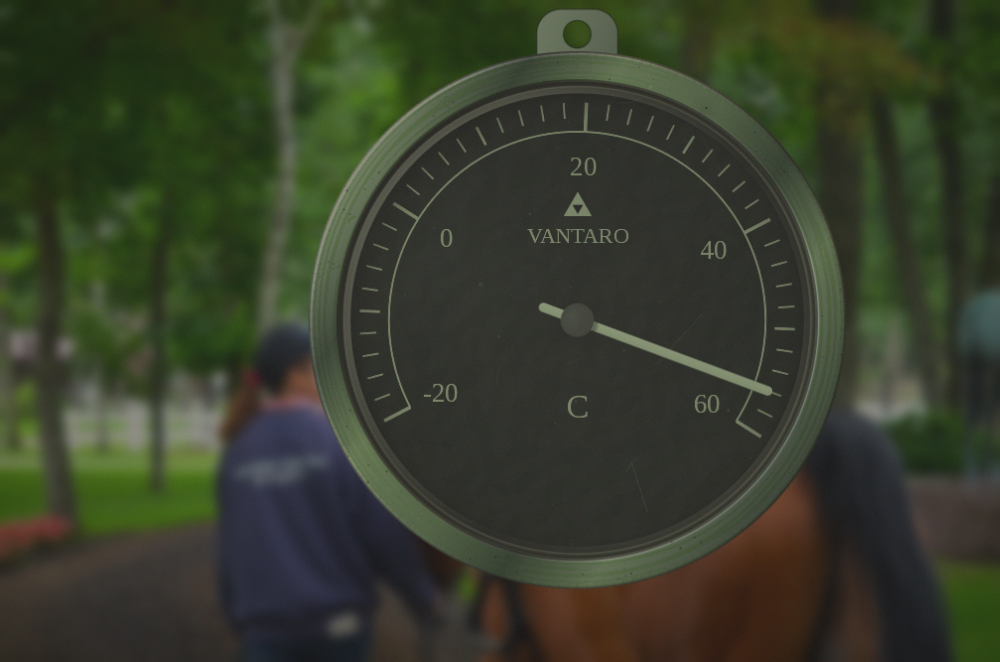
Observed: 56 °C
